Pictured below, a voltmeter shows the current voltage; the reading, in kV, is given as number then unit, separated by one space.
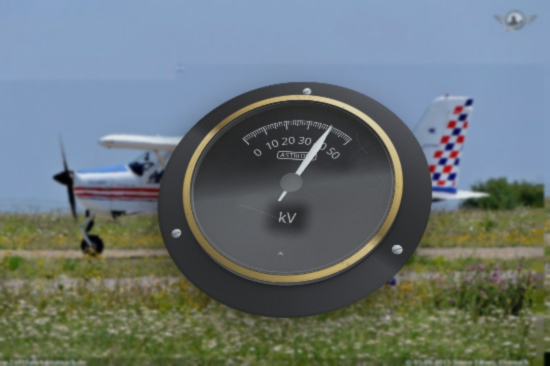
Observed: 40 kV
